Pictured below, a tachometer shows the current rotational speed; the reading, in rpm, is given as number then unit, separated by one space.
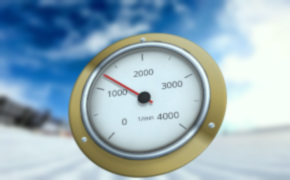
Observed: 1250 rpm
